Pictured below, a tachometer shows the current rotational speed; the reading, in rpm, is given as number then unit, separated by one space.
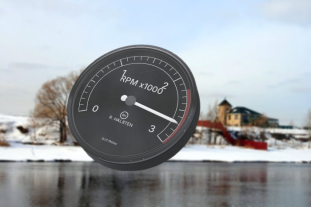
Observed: 2700 rpm
